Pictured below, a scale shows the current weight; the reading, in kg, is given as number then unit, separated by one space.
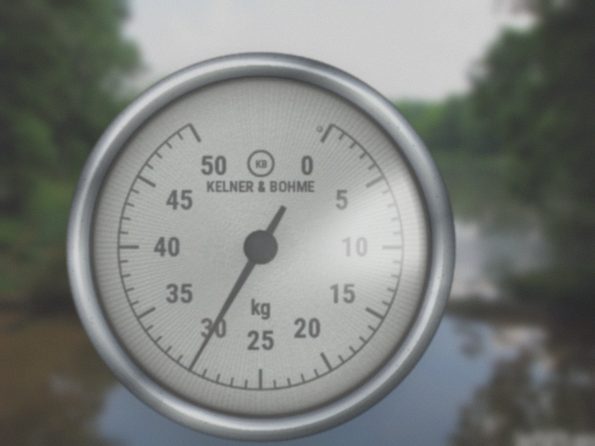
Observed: 30 kg
